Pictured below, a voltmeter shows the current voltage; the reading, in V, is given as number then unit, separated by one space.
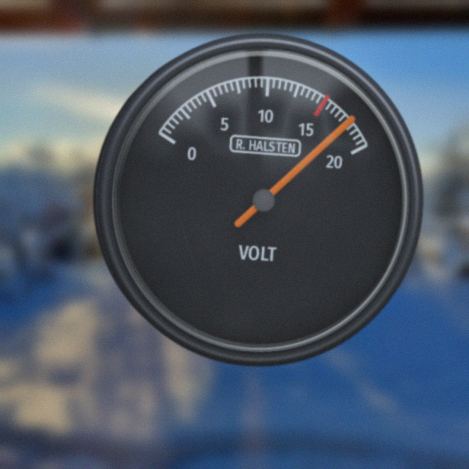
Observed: 17.5 V
